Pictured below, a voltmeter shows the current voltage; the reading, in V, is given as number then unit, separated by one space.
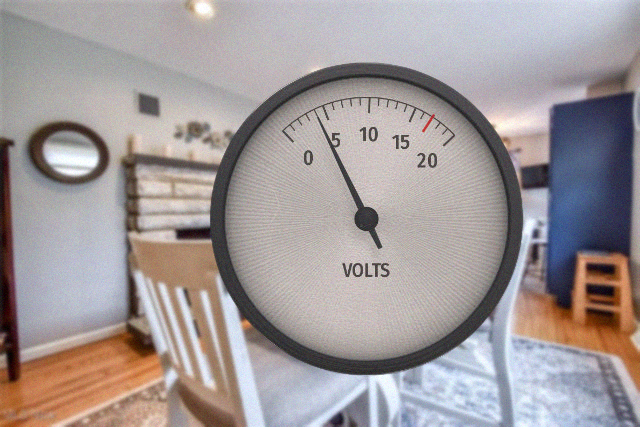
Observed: 4 V
